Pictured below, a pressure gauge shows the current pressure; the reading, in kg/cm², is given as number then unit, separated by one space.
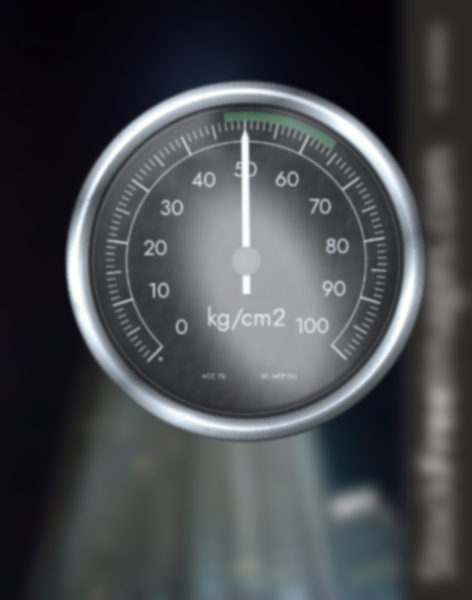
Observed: 50 kg/cm²
